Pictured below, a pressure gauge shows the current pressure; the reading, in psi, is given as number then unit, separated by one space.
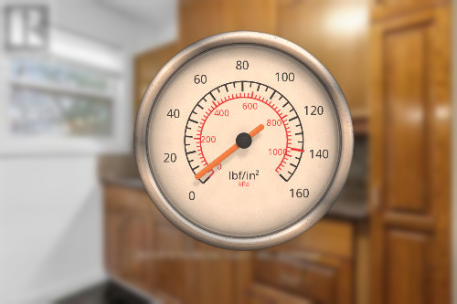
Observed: 5 psi
